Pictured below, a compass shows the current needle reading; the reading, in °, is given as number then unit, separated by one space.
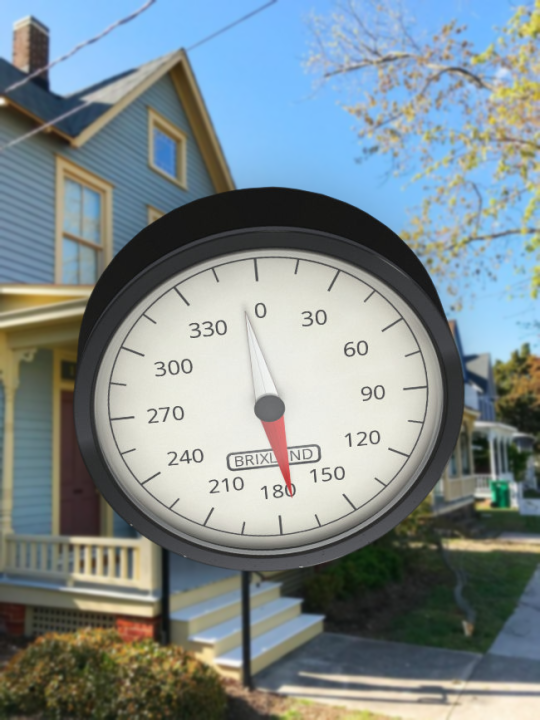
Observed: 172.5 °
